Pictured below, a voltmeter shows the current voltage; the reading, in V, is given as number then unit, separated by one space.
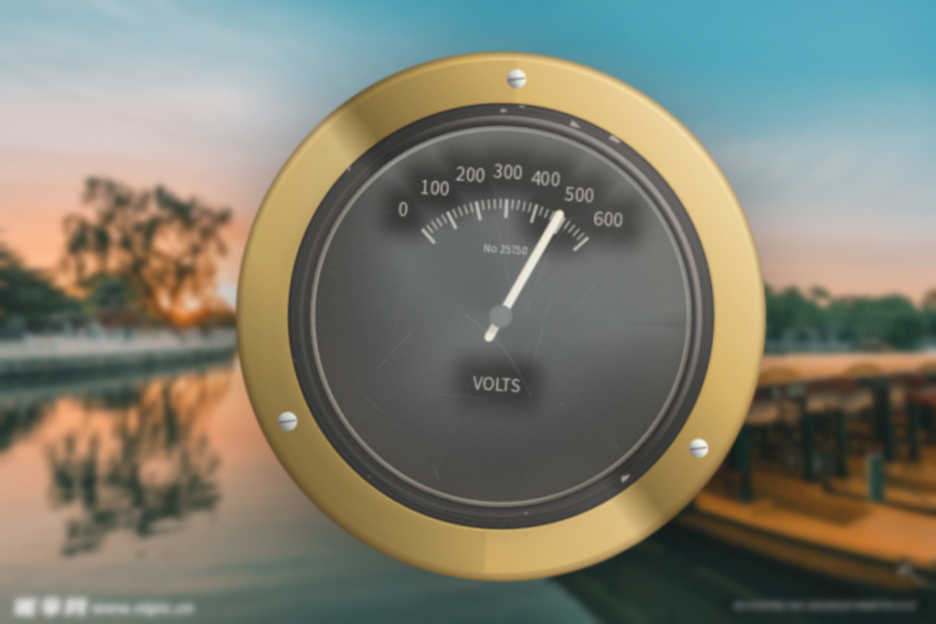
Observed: 480 V
